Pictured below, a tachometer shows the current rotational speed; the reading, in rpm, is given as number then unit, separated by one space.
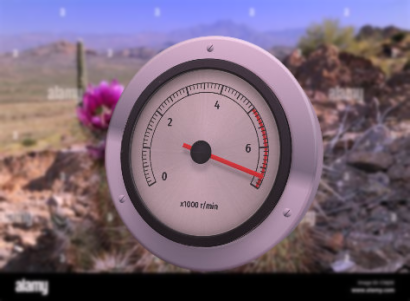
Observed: 6700 rpm
